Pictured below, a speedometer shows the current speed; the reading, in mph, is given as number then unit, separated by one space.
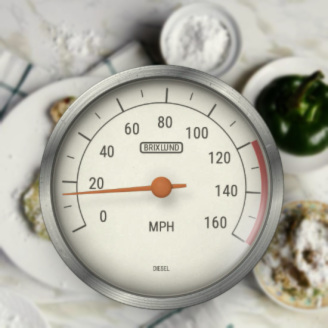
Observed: 15 mph
